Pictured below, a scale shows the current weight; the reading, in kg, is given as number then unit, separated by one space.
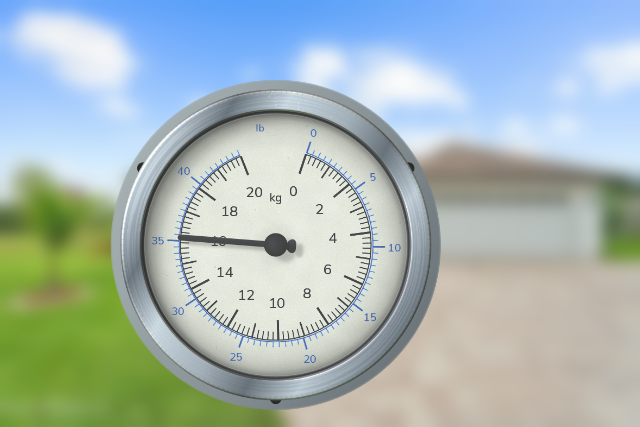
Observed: 16 kg
